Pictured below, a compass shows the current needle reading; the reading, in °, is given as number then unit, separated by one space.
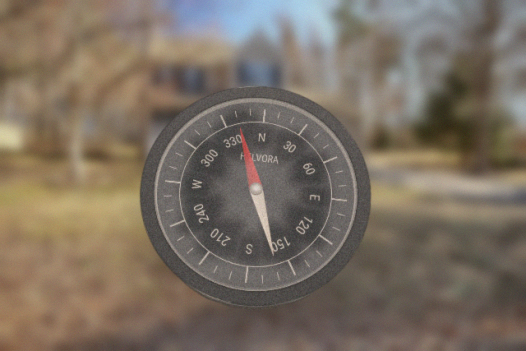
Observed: 340 °
